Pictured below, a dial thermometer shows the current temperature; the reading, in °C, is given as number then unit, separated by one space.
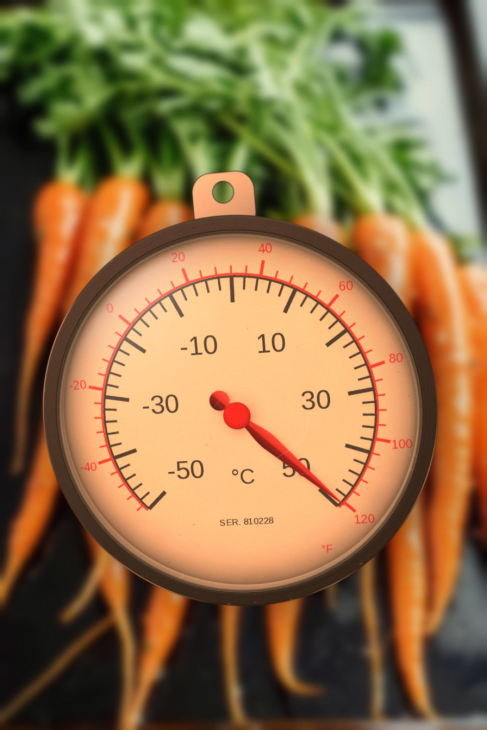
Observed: 49 °C
